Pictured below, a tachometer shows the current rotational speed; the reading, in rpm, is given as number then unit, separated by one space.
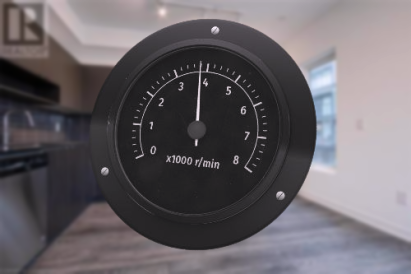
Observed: 3800 rpm
